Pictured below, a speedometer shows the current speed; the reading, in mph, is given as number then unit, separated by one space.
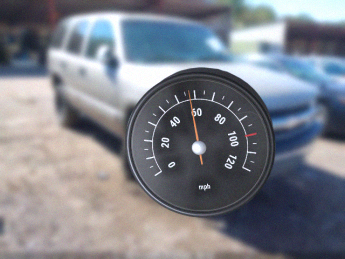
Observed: 57.5 mph
